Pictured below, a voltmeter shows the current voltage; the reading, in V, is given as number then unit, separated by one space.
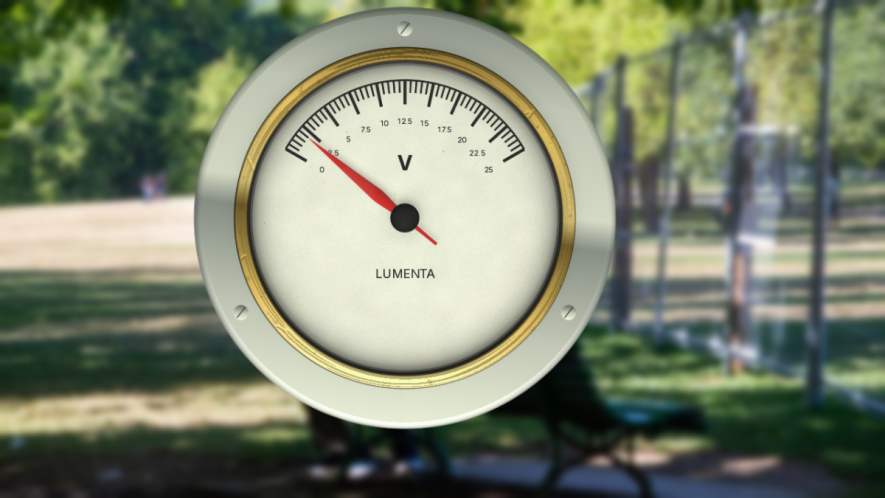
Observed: 2 V
